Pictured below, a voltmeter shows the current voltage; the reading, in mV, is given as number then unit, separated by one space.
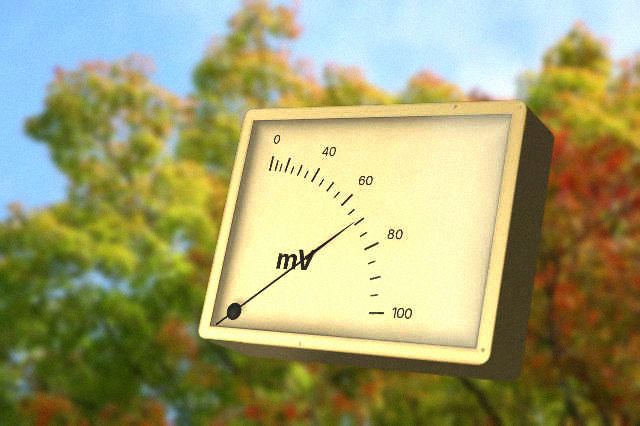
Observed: 70 mV
